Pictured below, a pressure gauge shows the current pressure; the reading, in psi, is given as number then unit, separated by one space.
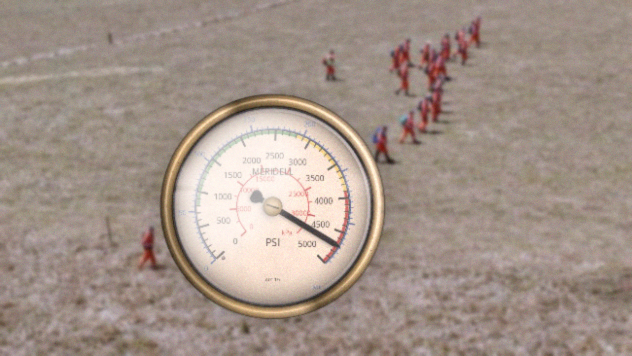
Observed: 4700 psi
